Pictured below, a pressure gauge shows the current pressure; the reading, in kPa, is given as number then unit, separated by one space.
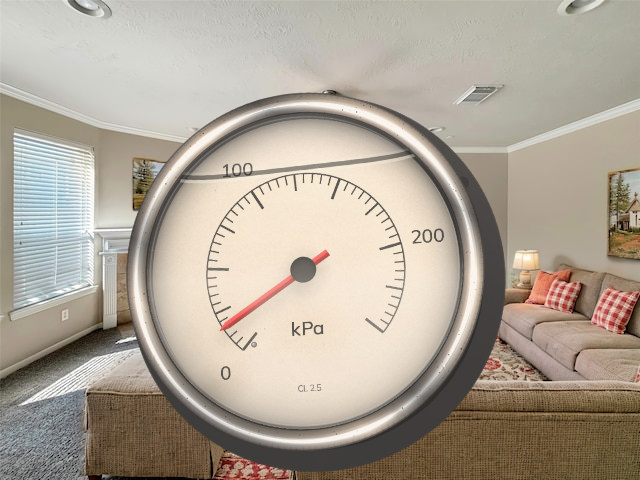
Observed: 15 kPa
